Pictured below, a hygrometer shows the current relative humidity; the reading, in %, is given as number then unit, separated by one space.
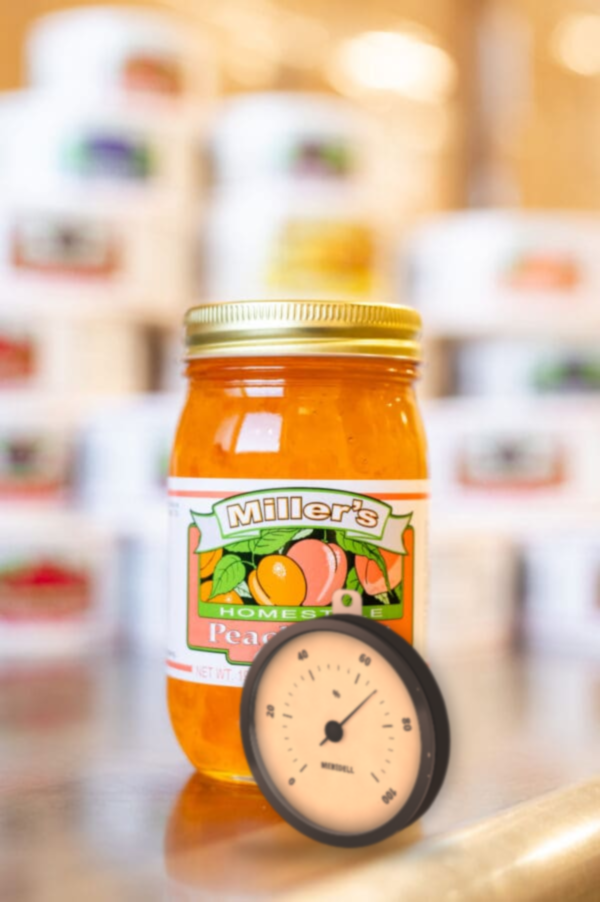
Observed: 68 %
